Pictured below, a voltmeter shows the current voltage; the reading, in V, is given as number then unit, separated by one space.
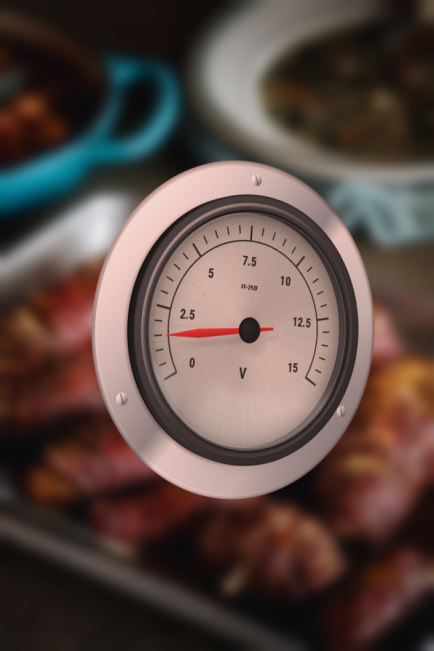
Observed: 1.5 V
